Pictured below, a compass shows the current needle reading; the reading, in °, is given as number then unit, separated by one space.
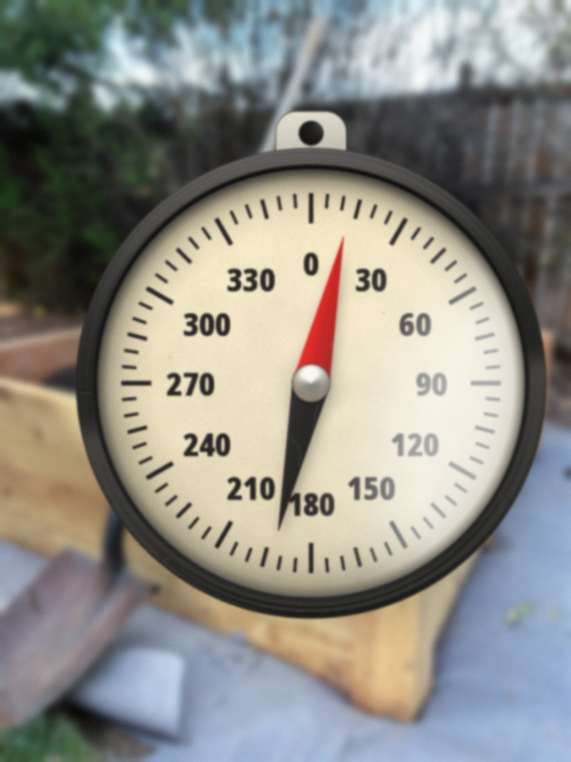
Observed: 12.5 °
